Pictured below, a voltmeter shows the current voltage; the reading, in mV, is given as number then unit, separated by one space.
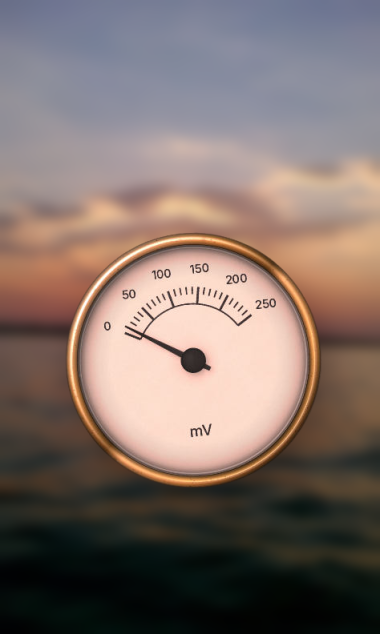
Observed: 10 mV
